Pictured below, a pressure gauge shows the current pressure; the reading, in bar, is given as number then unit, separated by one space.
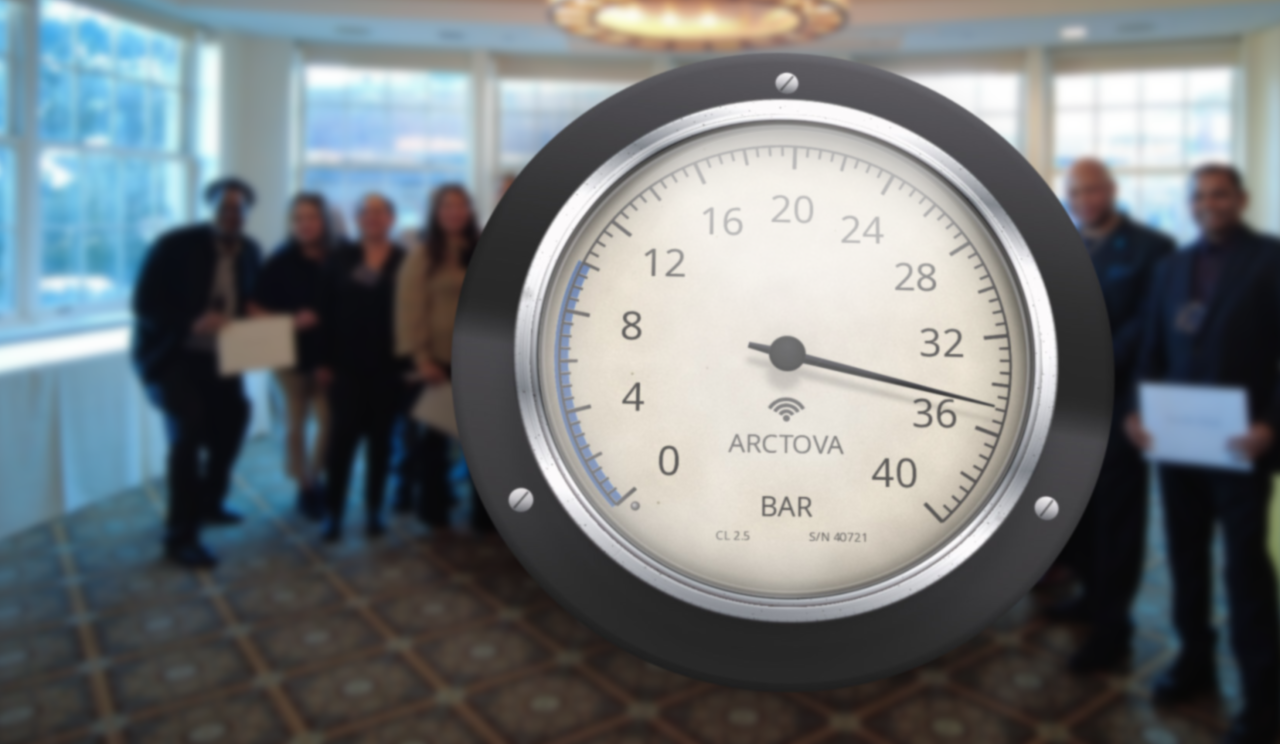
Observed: 35 bar
